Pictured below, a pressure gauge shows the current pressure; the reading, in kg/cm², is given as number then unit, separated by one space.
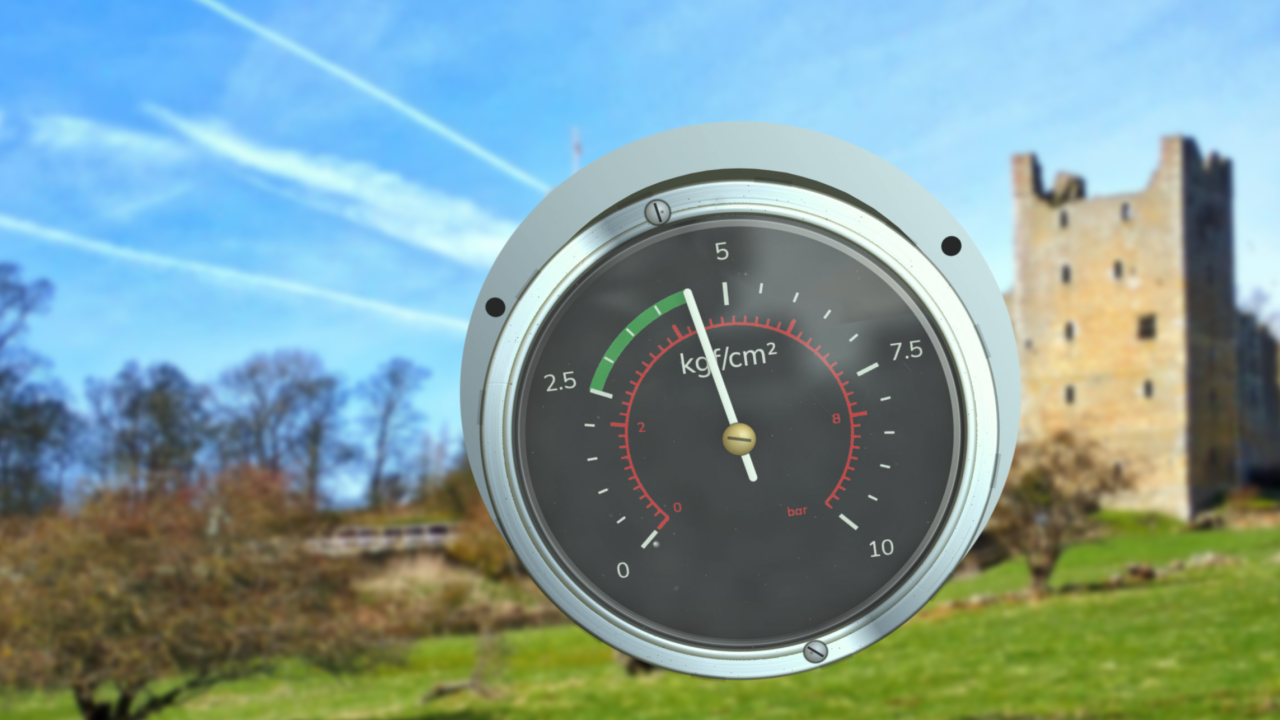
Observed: 4.5 kg/cm²
